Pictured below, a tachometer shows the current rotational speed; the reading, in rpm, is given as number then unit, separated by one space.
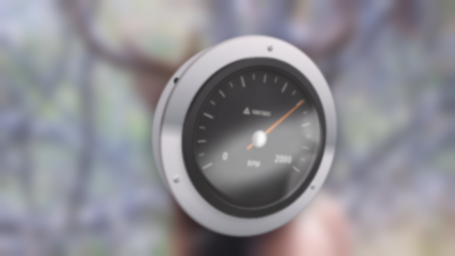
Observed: 1400 rpm
